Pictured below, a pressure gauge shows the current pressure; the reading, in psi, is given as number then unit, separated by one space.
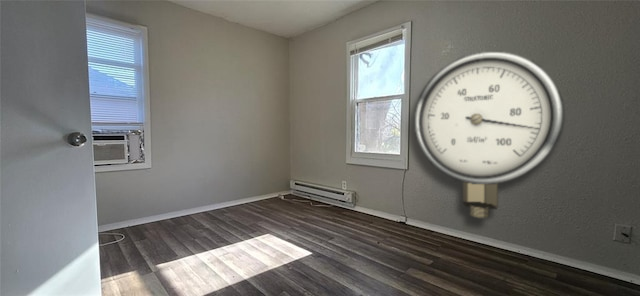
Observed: 88 psi
